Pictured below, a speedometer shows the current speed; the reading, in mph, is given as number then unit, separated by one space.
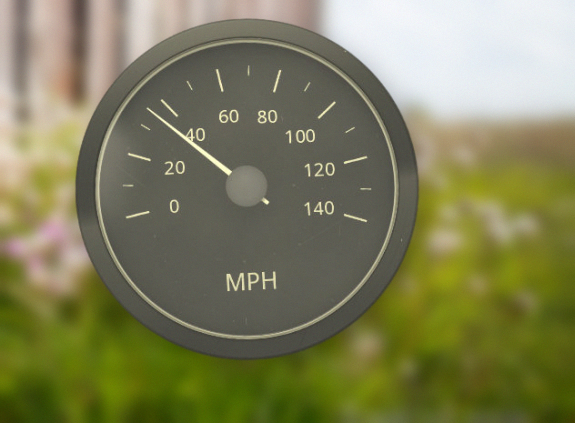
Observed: 35 mph
